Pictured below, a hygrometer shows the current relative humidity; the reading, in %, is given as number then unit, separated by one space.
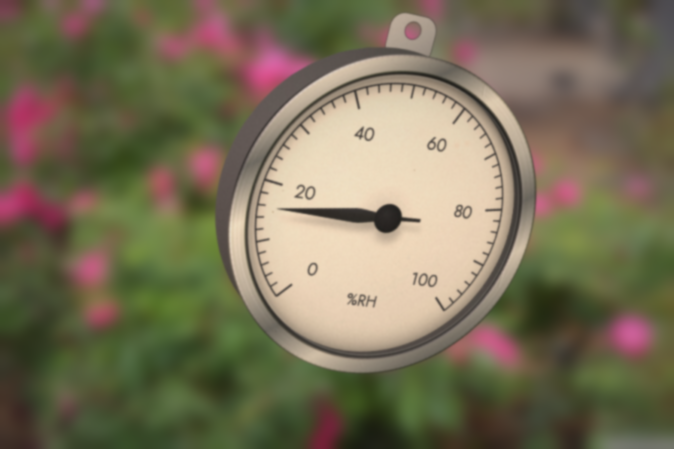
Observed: 16 %
